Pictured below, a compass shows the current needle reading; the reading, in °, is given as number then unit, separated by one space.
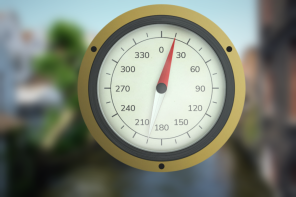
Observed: 15 °
